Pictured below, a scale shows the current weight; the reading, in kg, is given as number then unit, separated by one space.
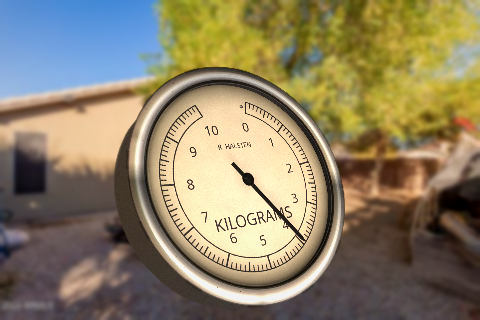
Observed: 4 kg
